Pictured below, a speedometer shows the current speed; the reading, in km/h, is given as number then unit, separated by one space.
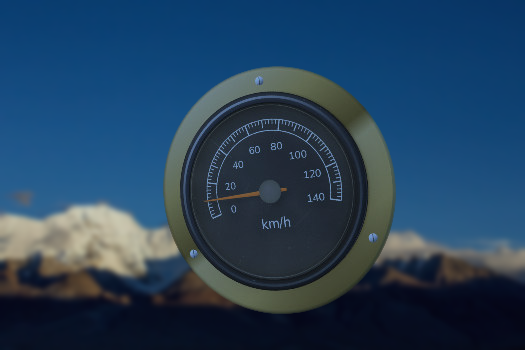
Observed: 10 km/h
